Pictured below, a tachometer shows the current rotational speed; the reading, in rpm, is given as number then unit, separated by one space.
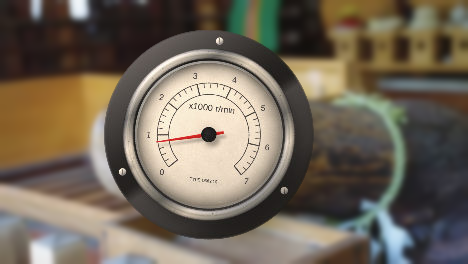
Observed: 800 rpm
